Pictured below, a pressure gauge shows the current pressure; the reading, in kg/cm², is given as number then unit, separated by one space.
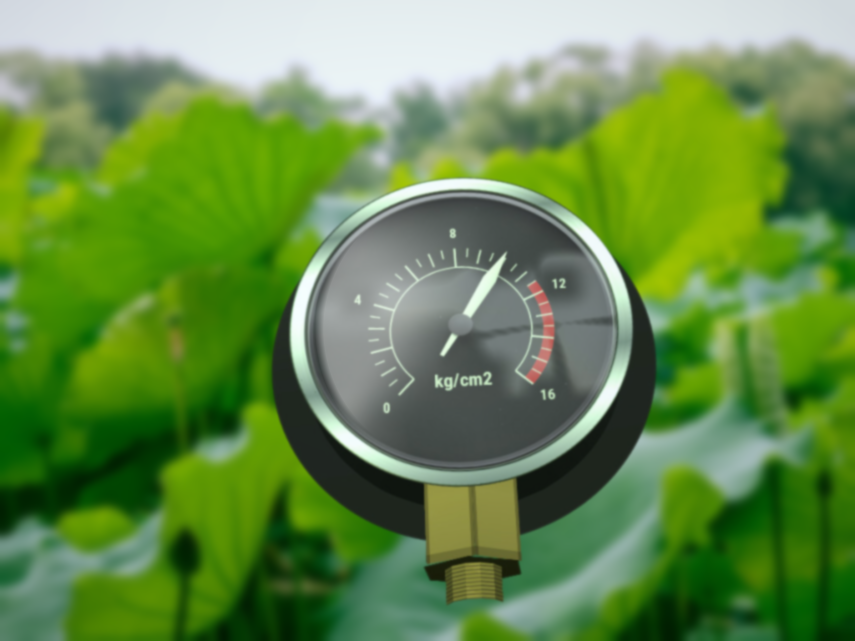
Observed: 10 kg/cm²
